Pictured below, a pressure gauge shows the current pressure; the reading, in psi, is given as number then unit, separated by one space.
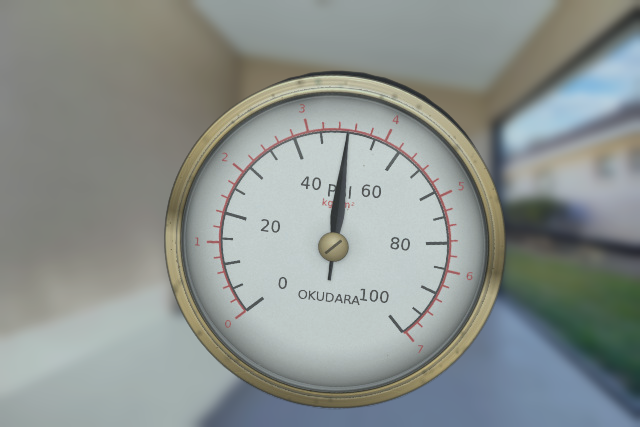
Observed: 50 psi
